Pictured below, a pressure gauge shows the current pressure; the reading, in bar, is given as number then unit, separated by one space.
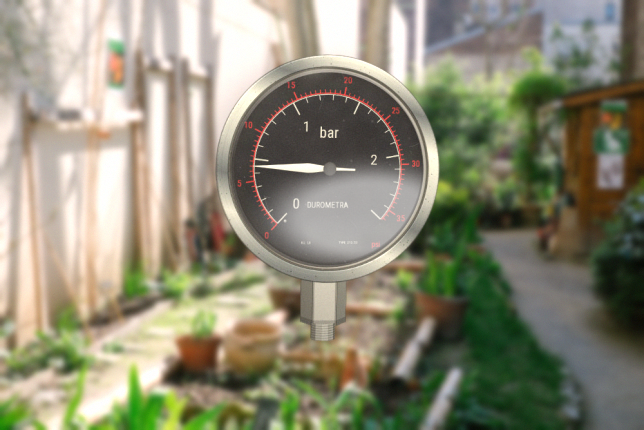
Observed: 0.45 bar
